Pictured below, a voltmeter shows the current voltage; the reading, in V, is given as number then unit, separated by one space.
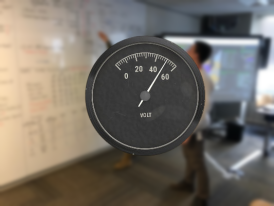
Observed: 50 V
